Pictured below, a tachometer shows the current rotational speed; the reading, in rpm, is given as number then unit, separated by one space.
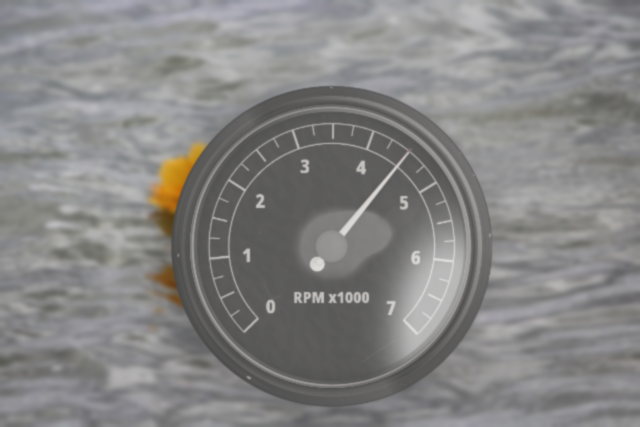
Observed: 4500 rpm
